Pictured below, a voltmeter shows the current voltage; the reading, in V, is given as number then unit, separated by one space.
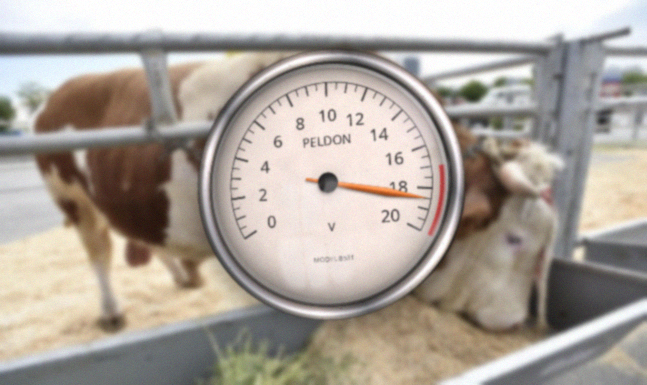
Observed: 18.5 V
